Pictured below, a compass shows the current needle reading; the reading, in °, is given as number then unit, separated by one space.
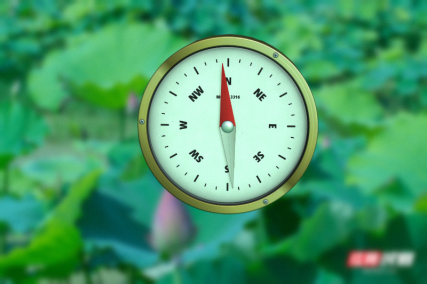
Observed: 355 °
